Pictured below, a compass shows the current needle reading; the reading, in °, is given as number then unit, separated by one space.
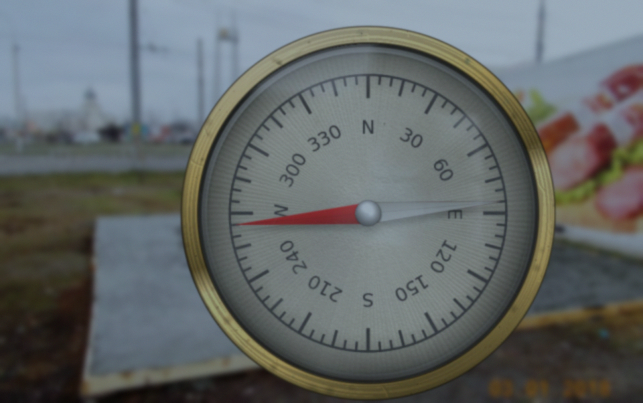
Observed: 265 °
